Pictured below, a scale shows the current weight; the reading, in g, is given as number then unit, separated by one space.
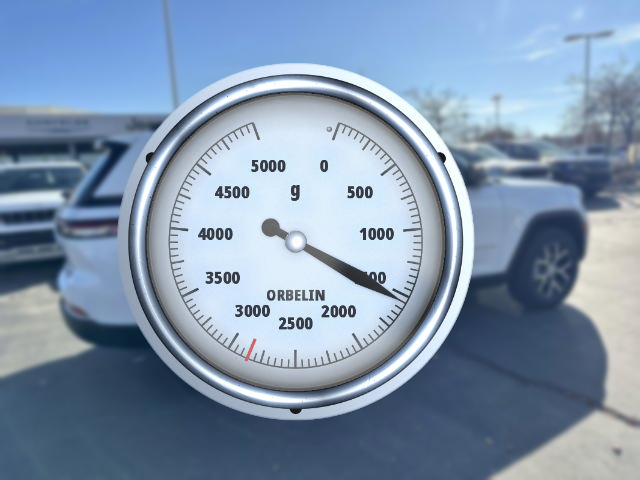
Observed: 1550 g
